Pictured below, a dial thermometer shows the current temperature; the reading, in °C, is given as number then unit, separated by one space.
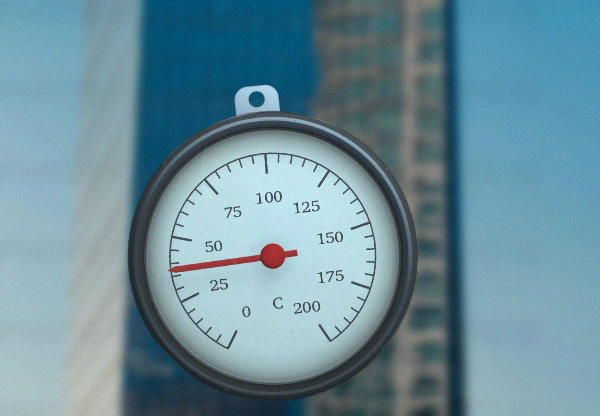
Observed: 37.5 °C
